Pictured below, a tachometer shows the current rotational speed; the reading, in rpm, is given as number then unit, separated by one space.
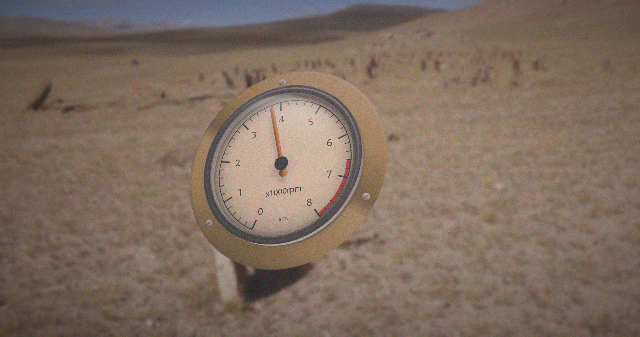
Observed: 3800 rpm
